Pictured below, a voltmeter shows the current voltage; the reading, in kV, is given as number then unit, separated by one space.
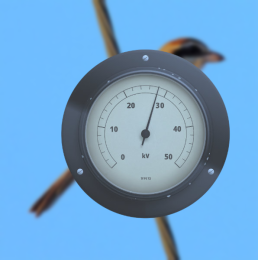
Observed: 28 kV
